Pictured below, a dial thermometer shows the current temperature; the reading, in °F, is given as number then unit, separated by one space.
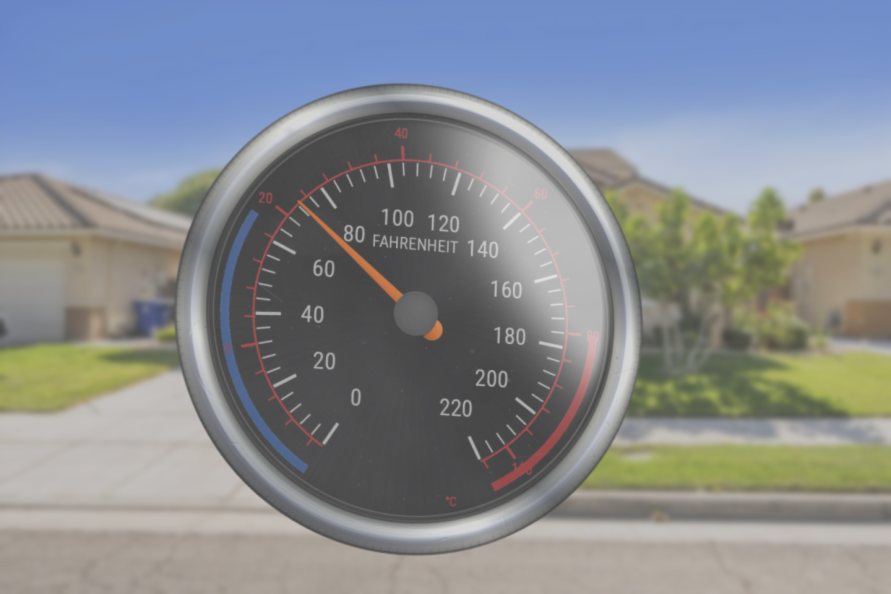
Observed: 72 °F
